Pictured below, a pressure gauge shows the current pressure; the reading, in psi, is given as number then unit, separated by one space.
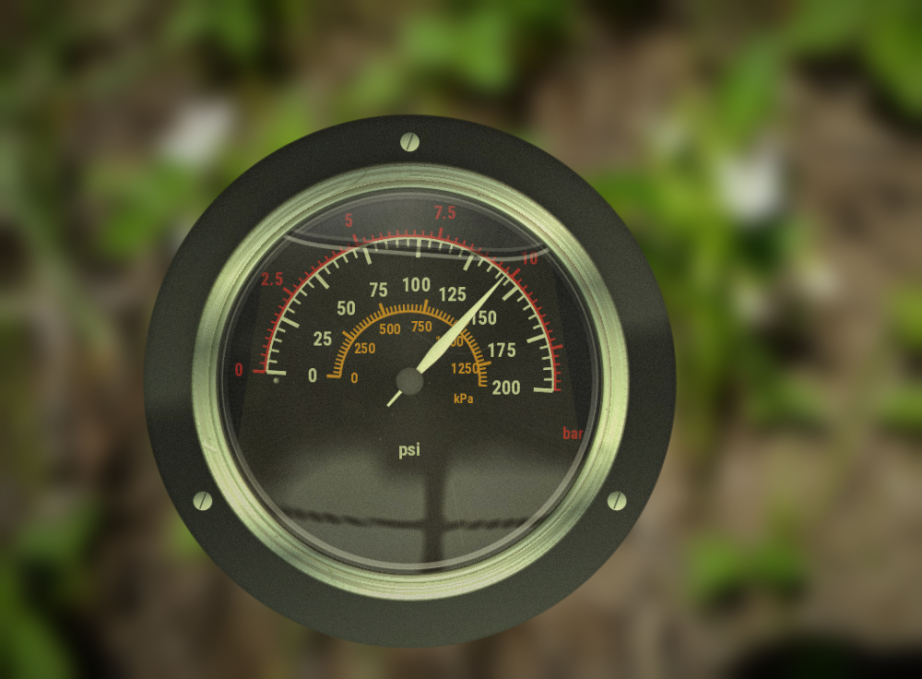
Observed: 142.5 psi
